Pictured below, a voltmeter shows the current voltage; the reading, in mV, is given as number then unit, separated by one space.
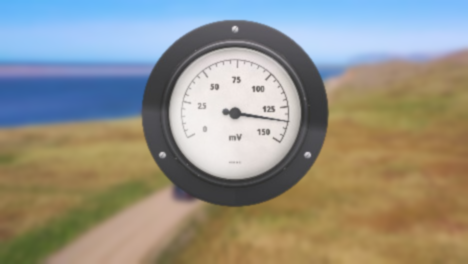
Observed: 135 mV
